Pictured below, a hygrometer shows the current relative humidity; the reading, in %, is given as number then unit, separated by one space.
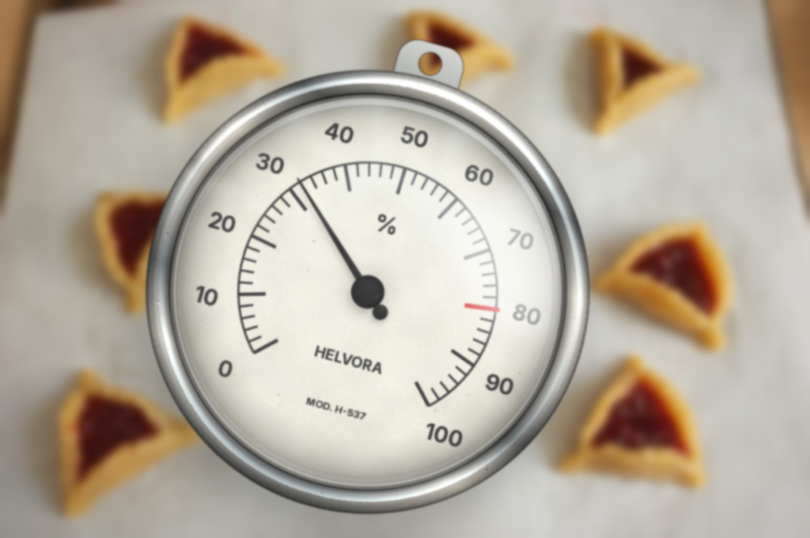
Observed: 32 %
